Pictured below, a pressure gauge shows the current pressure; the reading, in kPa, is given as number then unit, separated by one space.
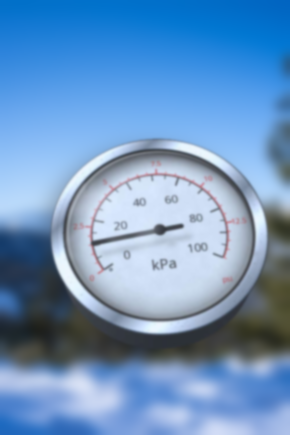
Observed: 10 kPa
